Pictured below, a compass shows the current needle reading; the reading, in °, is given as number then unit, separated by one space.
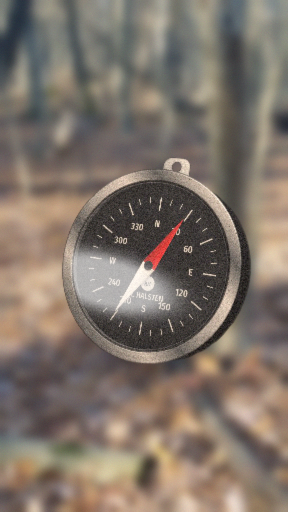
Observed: 30 °
